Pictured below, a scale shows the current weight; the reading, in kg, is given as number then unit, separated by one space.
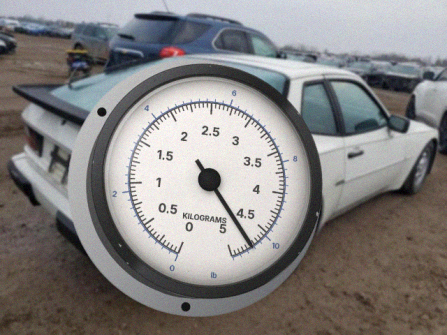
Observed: 4.75 kg
